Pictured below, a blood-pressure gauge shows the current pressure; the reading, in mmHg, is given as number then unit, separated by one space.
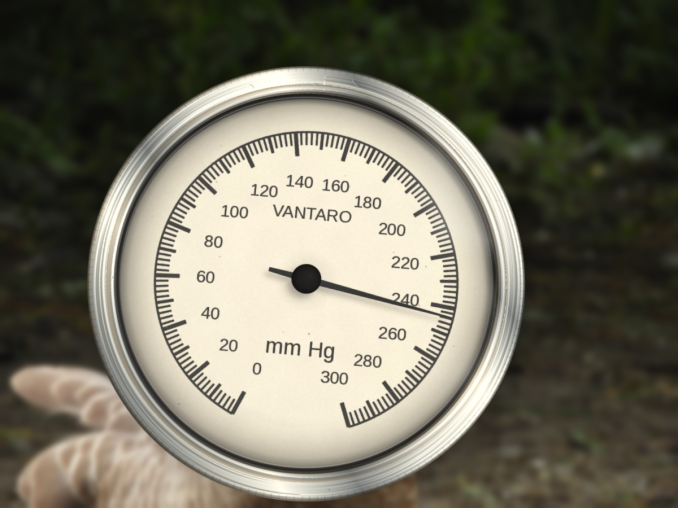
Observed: 244 mmHg
